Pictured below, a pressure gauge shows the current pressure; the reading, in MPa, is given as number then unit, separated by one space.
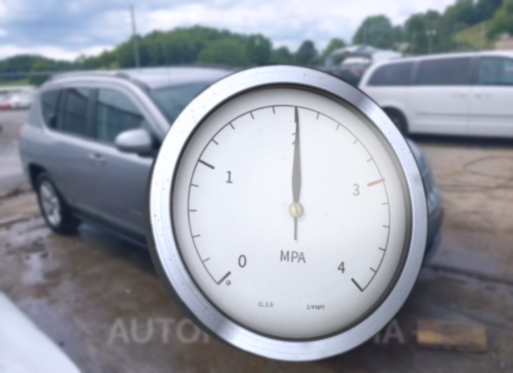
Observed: 2 MPa
